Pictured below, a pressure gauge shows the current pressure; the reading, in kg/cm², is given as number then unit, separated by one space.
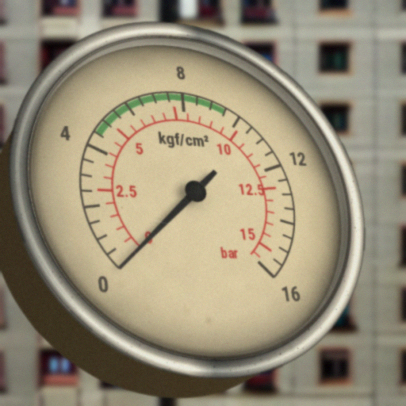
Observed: 0 kg/cm²
